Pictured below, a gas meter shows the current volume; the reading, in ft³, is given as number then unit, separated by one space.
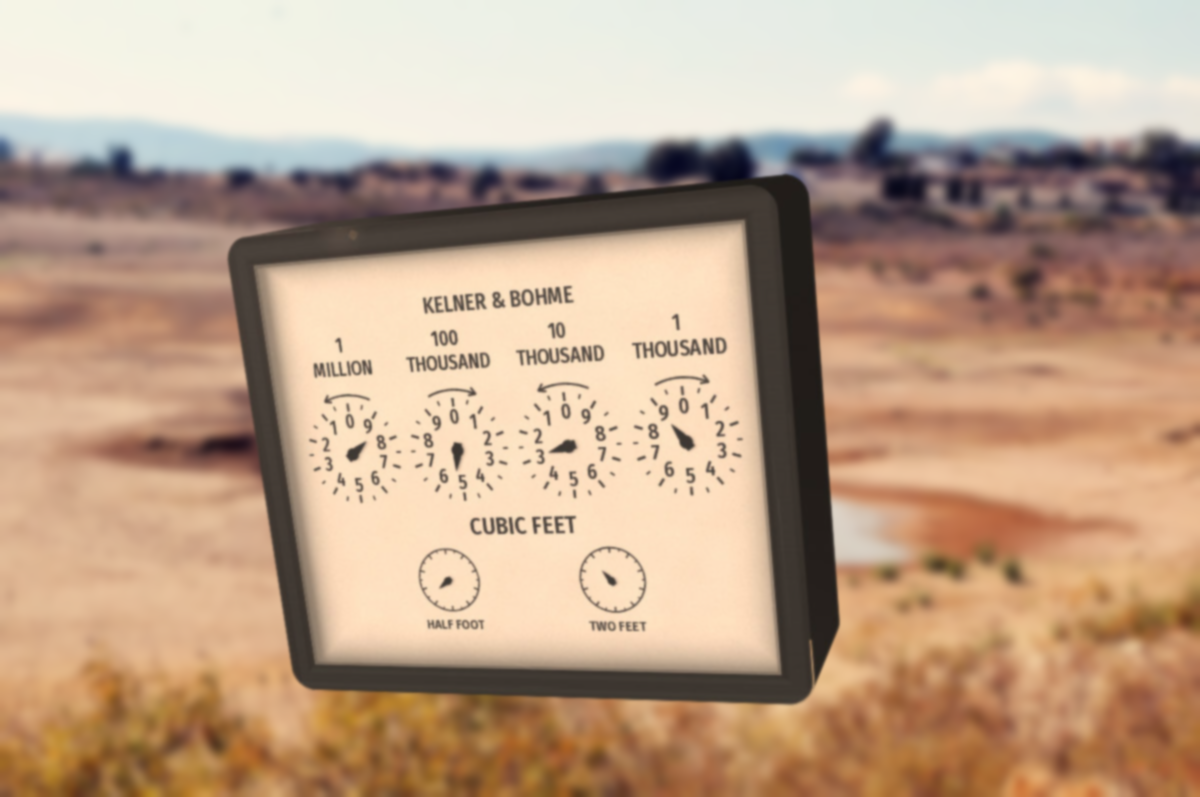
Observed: 852900 ft³
